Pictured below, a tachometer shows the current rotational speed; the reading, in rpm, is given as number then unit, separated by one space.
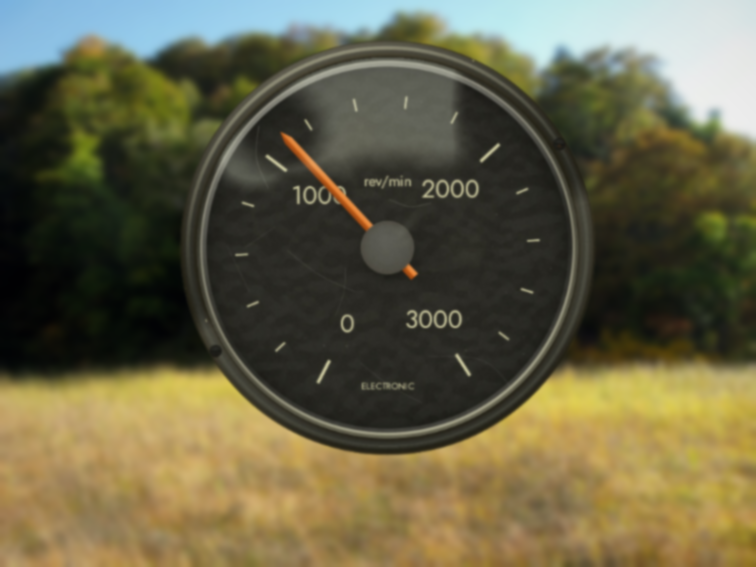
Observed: 1100 rpm
